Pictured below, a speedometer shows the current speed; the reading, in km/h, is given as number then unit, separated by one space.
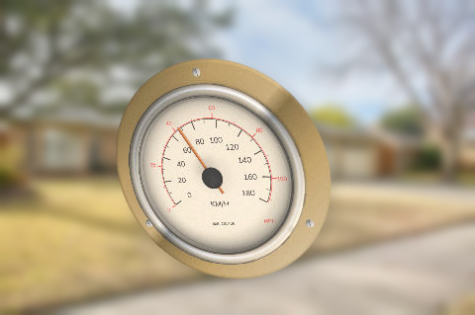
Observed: 70 km/h
